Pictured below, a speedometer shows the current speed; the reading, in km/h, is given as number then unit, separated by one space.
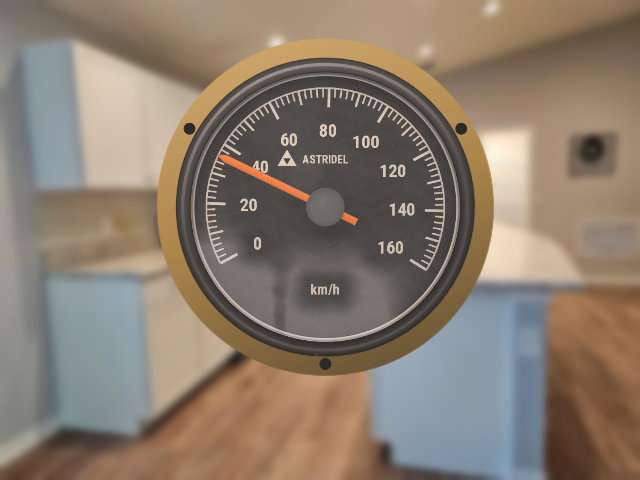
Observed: 36 km/h
